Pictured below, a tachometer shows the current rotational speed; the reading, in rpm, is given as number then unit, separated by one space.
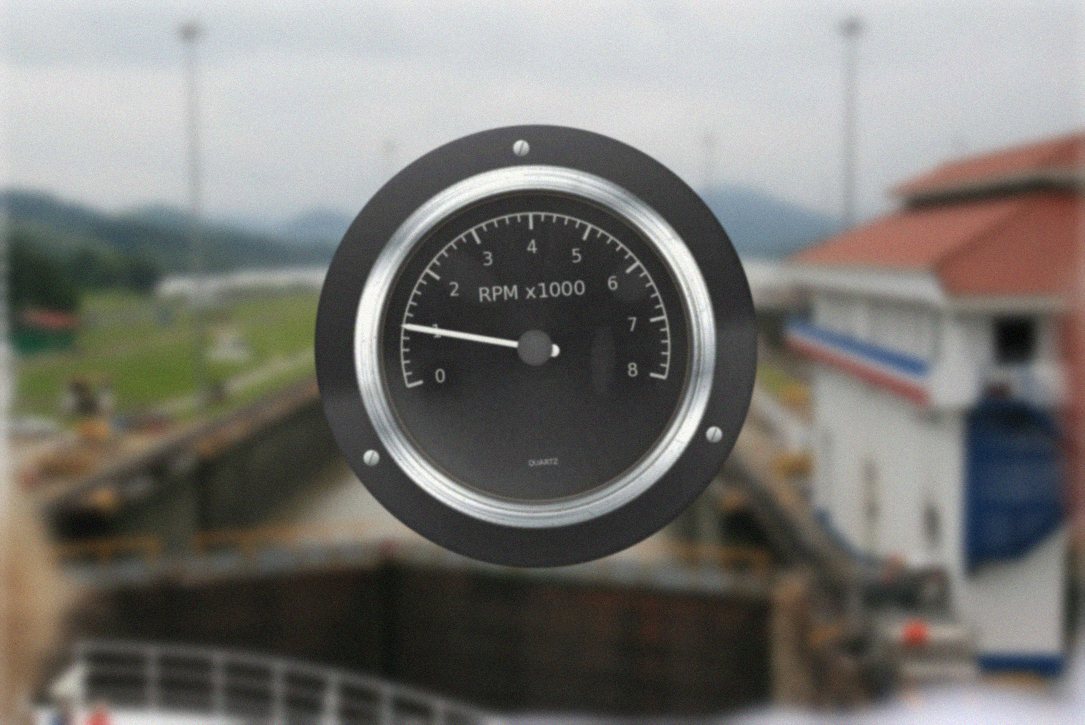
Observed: 1000 rpm
